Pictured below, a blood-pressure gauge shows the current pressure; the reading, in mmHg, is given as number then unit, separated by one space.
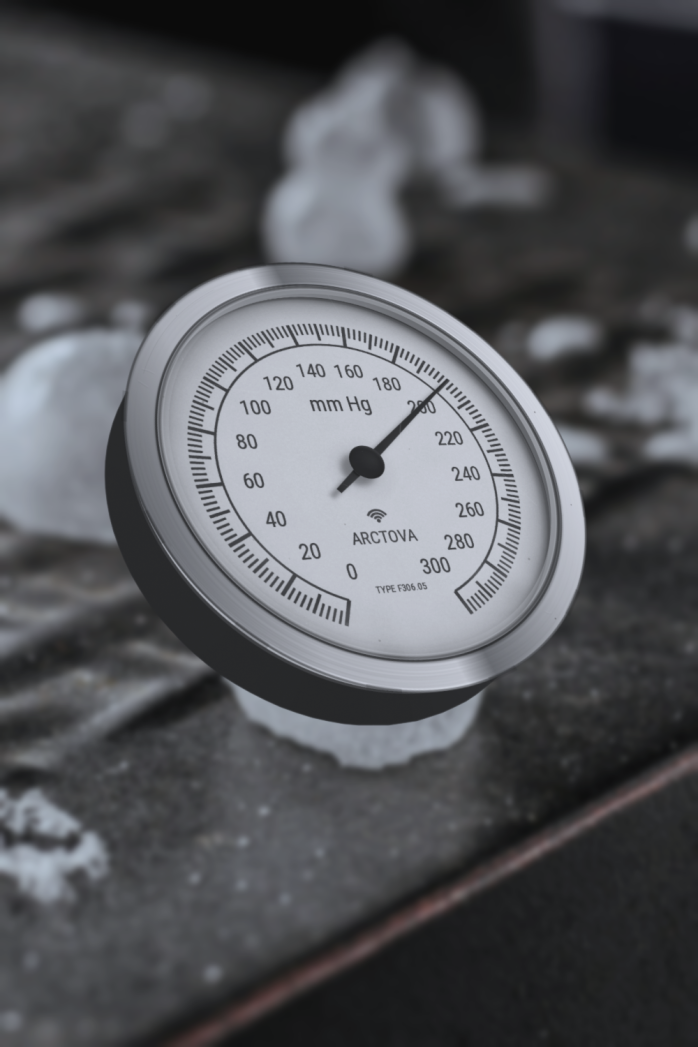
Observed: 200 mmHg
